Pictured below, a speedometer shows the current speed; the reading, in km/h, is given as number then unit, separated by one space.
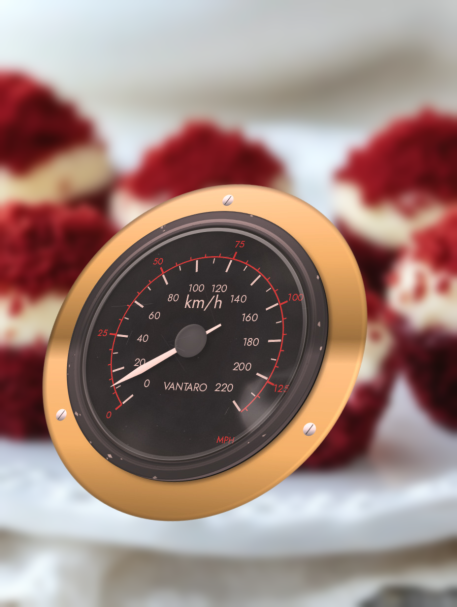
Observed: 10 km/h
